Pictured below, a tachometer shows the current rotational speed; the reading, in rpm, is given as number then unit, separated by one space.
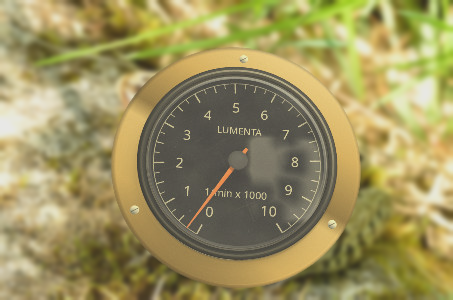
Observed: 250 rpm
